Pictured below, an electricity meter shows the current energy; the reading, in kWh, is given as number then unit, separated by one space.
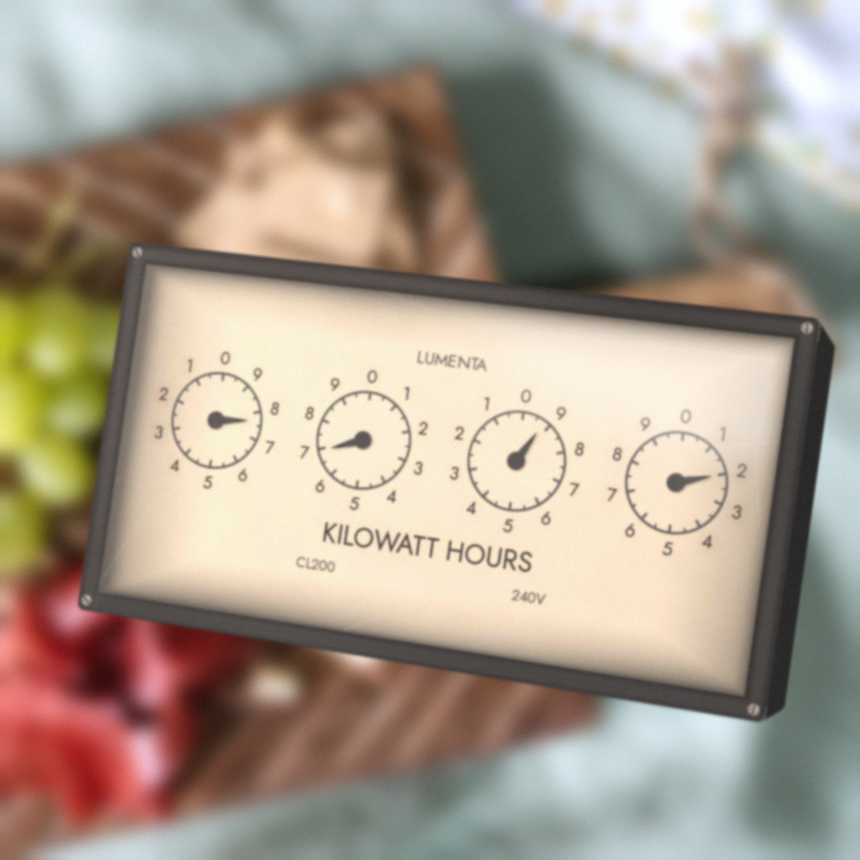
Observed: 7692 kWh
